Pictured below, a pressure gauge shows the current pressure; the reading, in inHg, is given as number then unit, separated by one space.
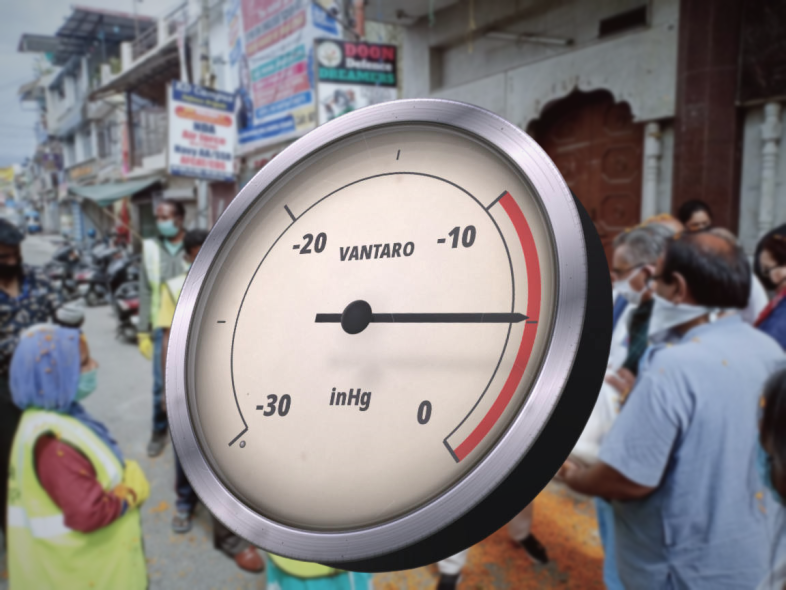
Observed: -5 inHg
